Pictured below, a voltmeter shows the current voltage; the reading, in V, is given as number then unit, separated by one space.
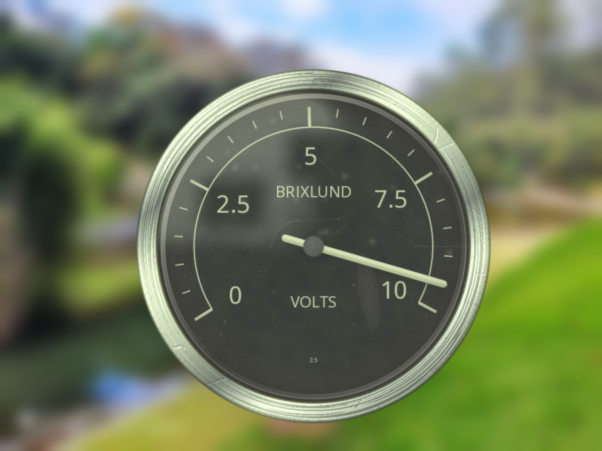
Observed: 9.5 V
